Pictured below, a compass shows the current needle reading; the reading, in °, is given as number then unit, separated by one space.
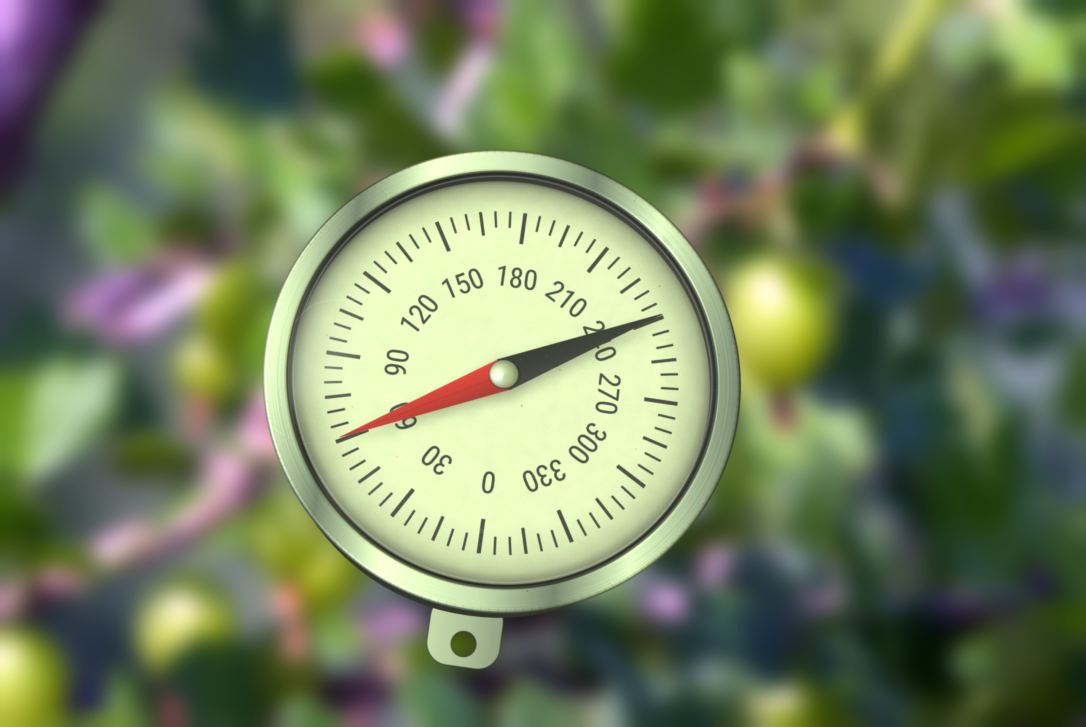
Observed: 60 °
